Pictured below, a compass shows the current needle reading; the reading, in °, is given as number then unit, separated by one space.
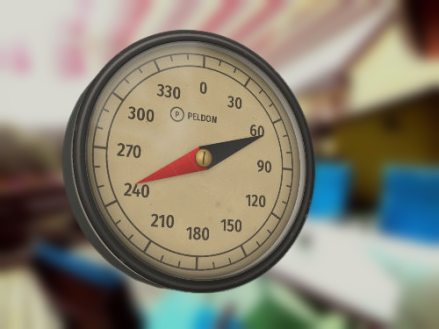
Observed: 245 °
